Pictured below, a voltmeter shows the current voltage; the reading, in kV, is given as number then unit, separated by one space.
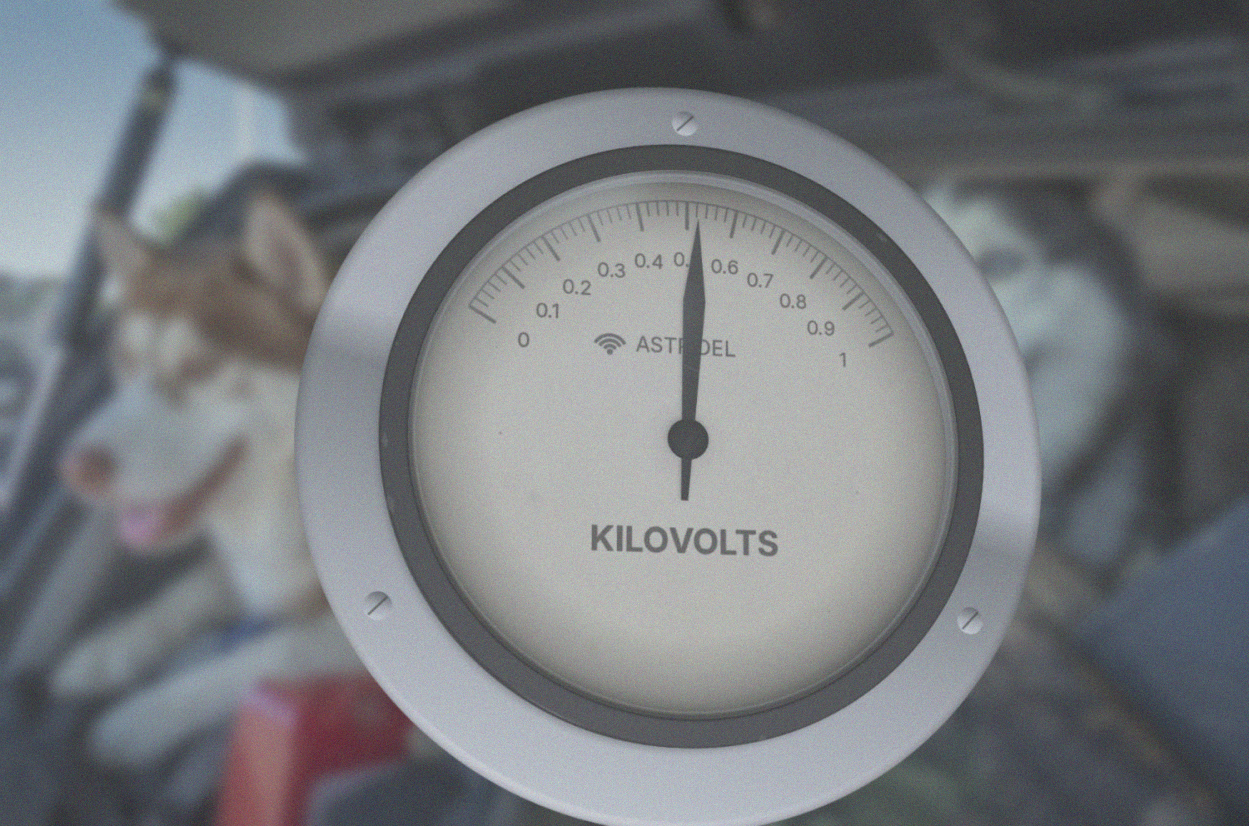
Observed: 0.52 kV
